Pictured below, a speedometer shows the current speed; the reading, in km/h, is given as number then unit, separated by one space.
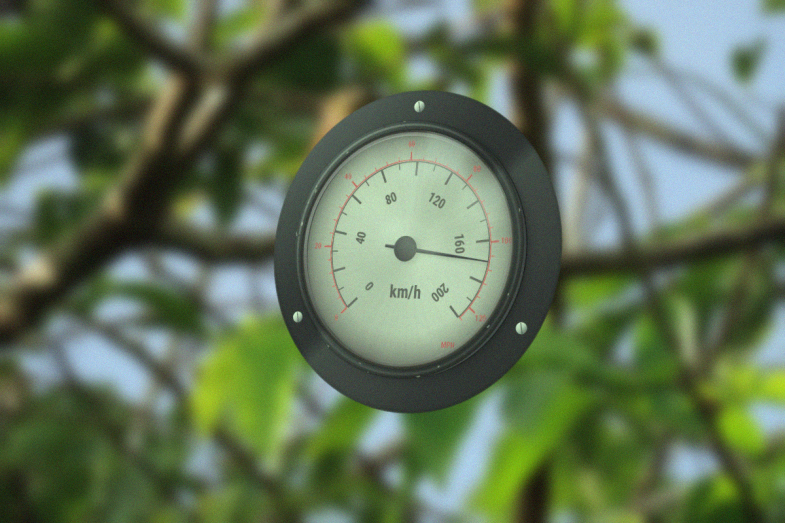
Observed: 170 km/h
